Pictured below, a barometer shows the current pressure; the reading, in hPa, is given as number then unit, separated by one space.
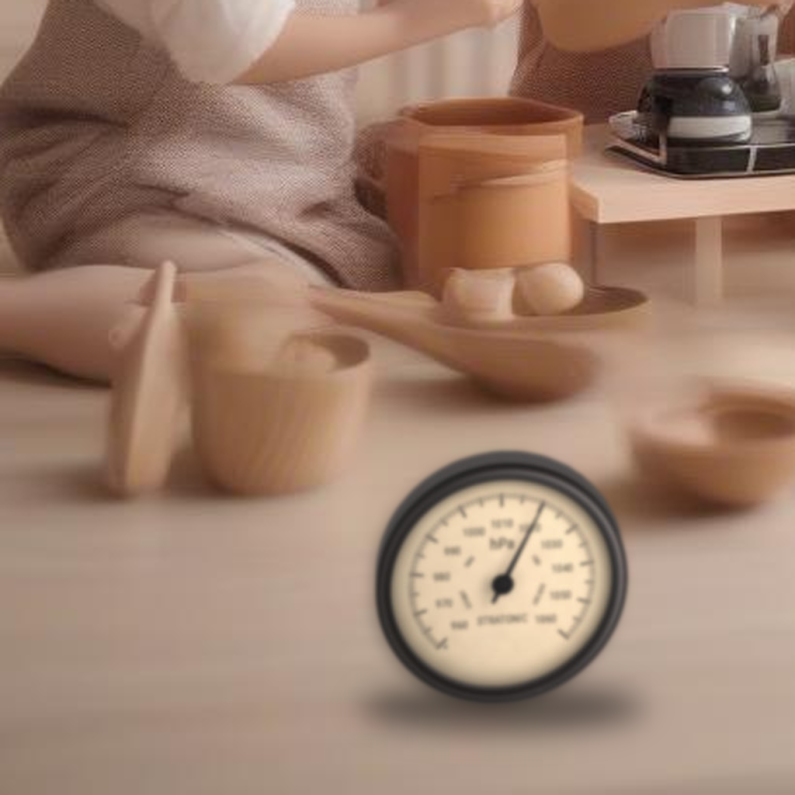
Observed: 1020 hPa
